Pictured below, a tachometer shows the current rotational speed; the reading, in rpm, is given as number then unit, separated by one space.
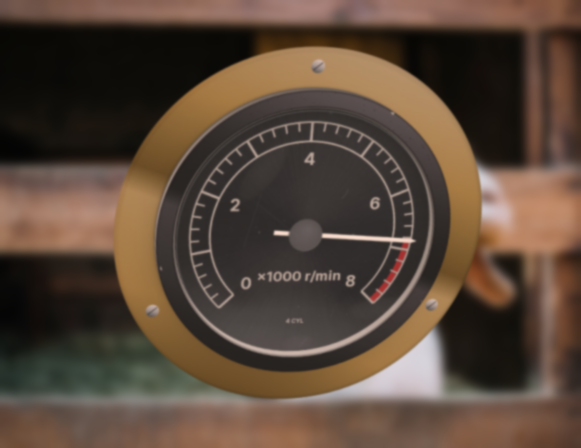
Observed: 6800 rpm
